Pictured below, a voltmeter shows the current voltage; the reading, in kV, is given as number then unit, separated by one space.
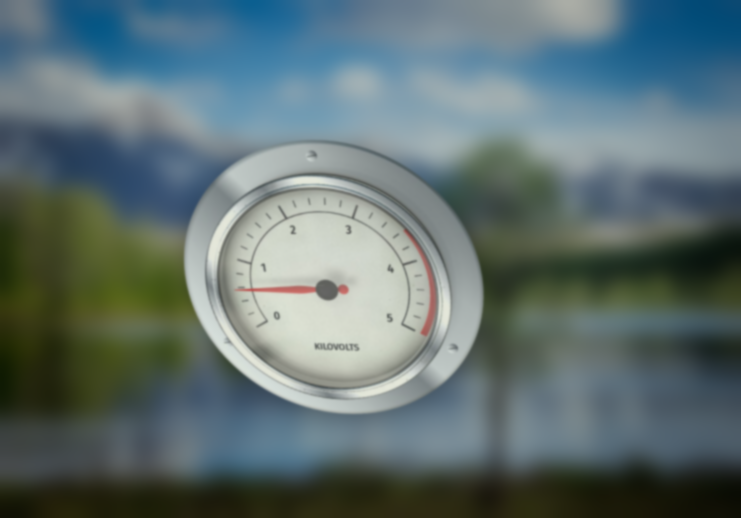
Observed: 0.6 kV
